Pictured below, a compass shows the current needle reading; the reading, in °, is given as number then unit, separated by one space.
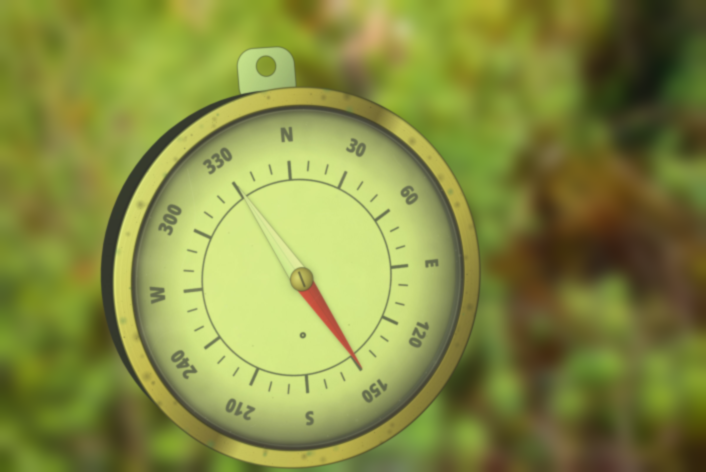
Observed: 150 °
